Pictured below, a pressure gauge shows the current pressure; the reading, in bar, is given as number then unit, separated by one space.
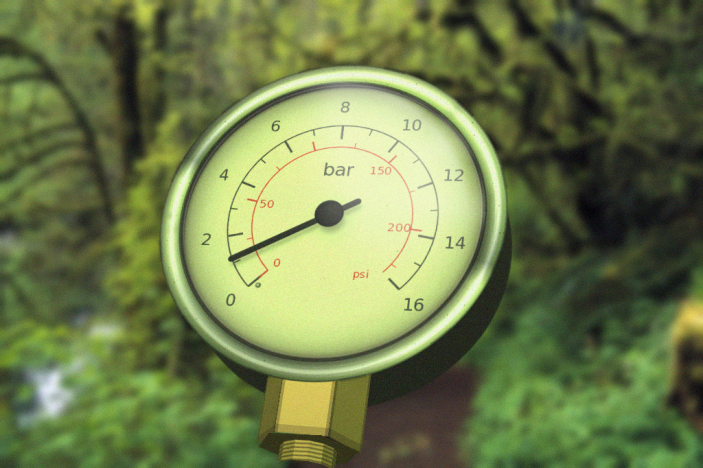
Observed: 1 bar
